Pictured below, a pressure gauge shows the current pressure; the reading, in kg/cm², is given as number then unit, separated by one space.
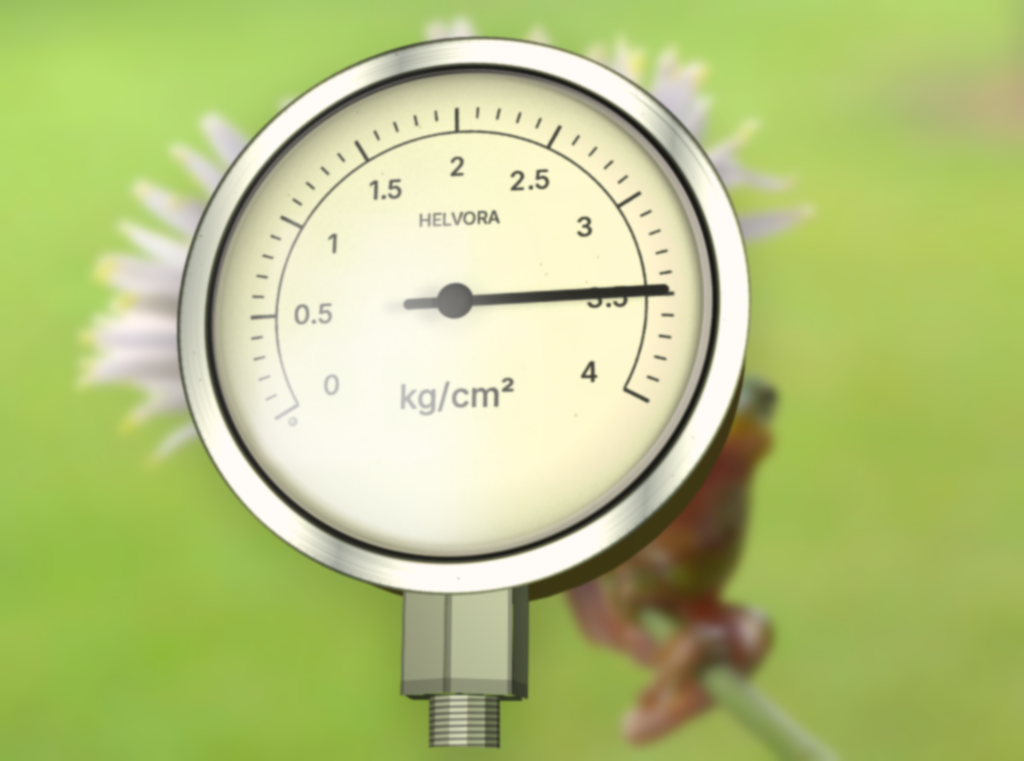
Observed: 3.5 kg/cm²
